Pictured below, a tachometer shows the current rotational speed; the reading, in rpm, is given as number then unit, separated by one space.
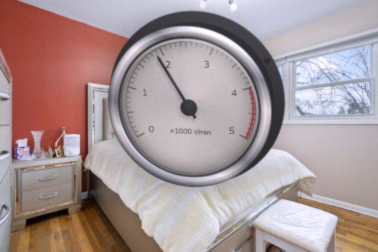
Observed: 1900 rpm
